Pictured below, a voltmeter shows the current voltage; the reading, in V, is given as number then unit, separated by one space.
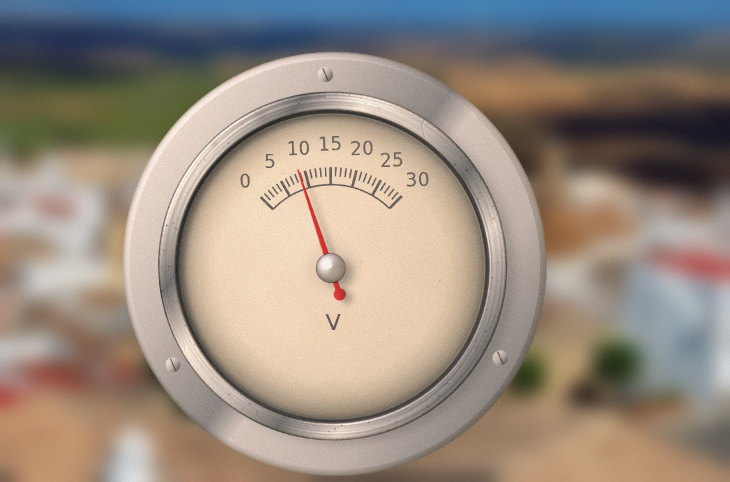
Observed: 9 V
